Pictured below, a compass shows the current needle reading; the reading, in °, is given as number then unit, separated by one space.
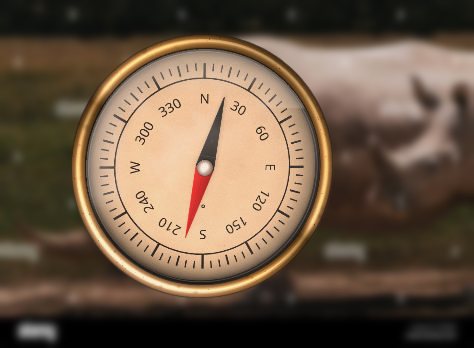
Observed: 195 °
